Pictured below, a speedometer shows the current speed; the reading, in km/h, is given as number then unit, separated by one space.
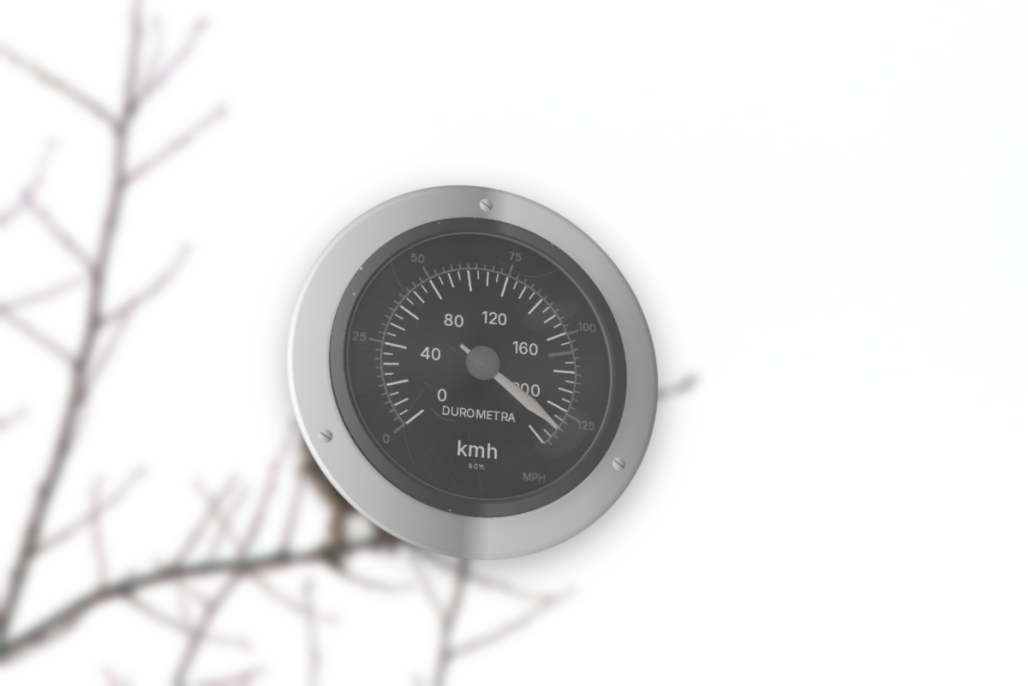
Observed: 210 km/h
